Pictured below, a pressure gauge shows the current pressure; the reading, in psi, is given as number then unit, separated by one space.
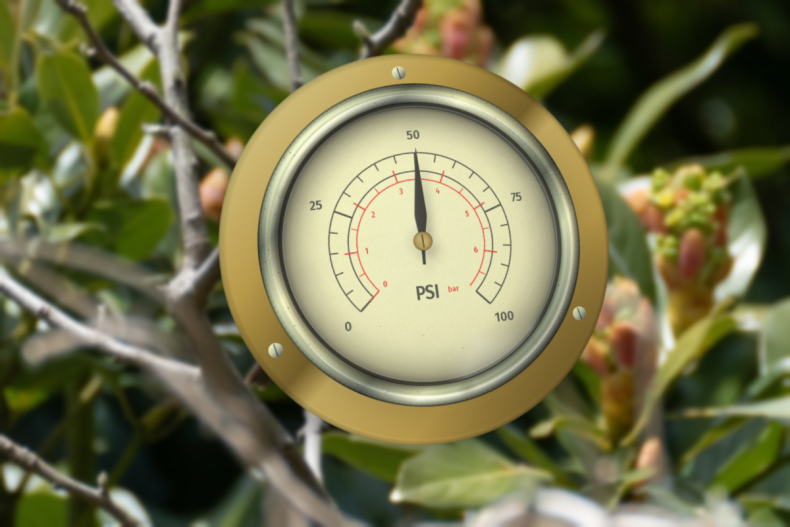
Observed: 50 psi
